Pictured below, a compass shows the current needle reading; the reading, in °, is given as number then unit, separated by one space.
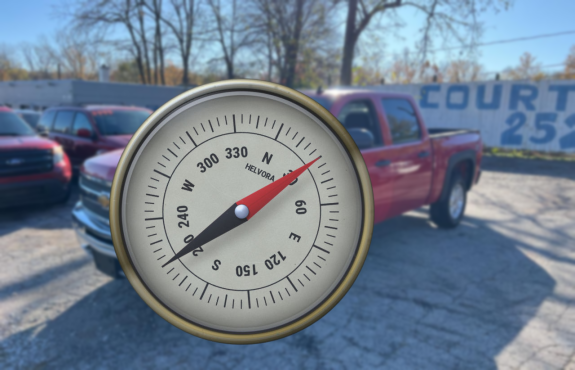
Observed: 30 °
